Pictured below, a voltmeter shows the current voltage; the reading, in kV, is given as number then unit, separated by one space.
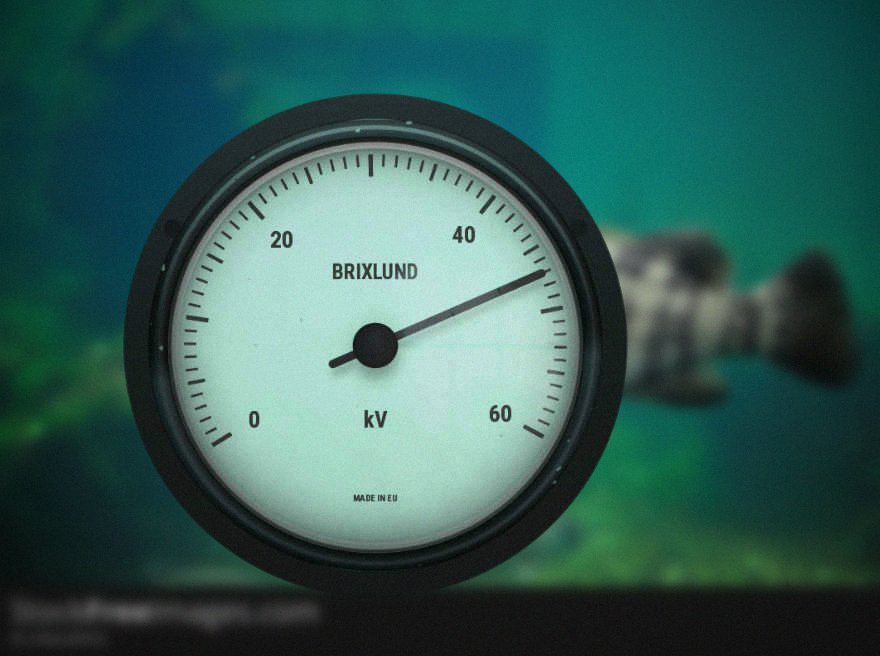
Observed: 47 kV
